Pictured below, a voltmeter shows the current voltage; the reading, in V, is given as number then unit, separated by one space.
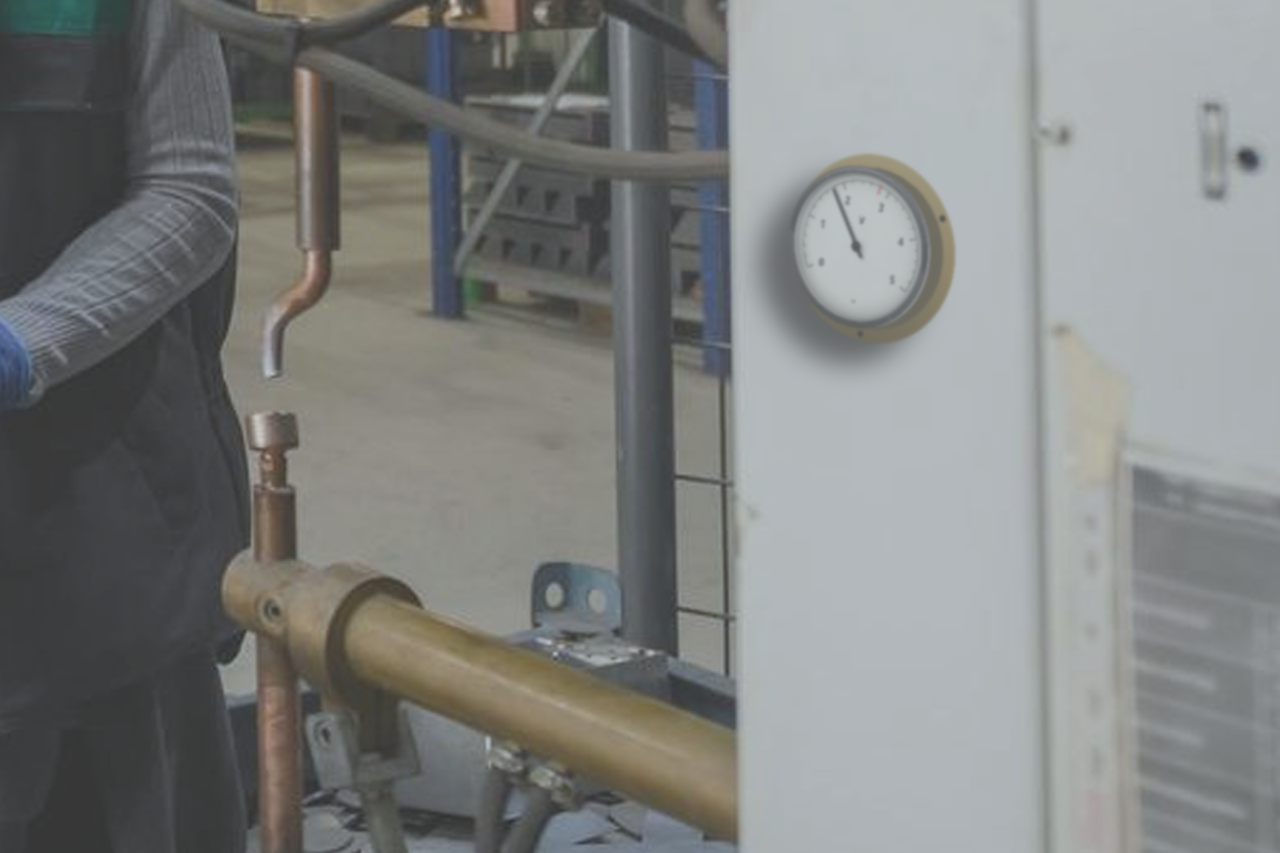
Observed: 1.8 V
